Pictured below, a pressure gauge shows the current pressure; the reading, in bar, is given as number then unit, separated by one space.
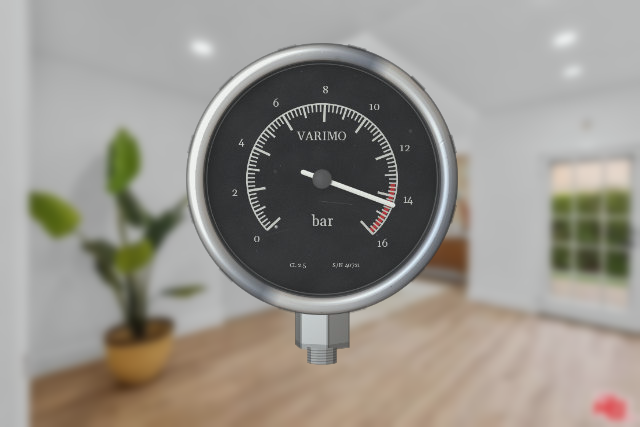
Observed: 14.4 bar
